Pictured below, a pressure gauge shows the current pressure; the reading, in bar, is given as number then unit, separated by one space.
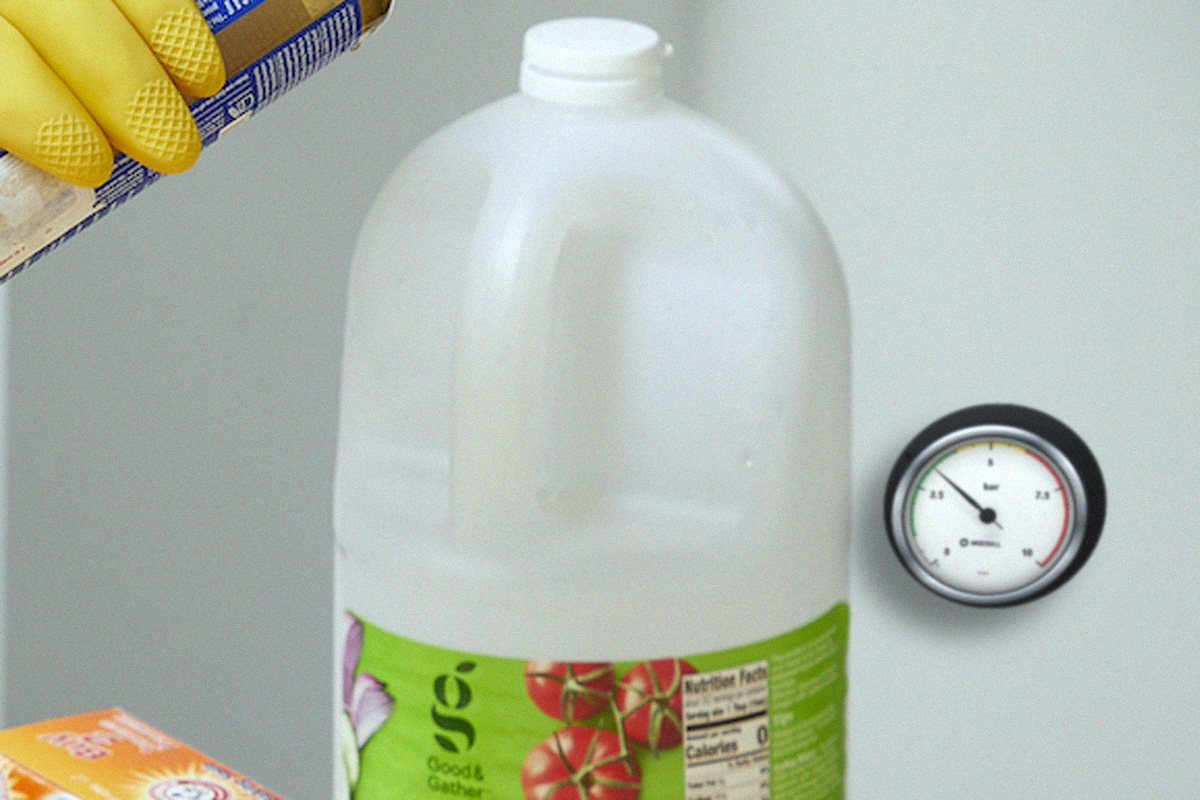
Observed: 3.25 bar
